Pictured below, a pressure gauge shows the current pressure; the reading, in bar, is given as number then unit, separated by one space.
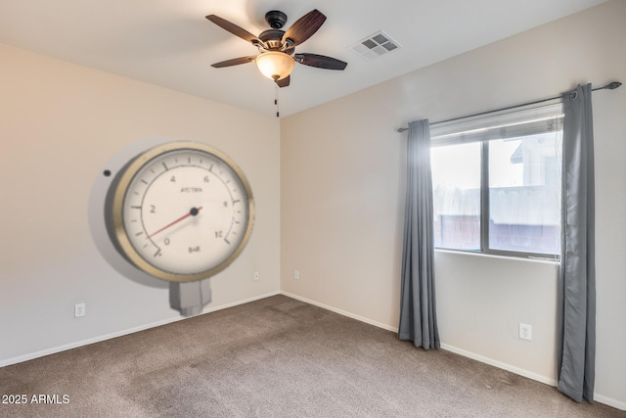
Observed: 0.75 bar
